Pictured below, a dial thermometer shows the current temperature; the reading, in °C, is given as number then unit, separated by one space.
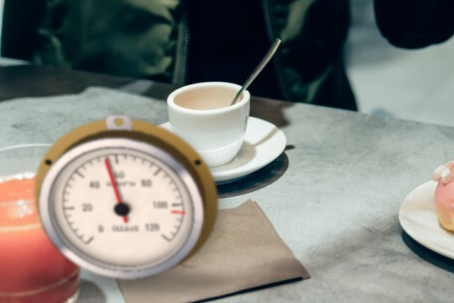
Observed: 56 °C
